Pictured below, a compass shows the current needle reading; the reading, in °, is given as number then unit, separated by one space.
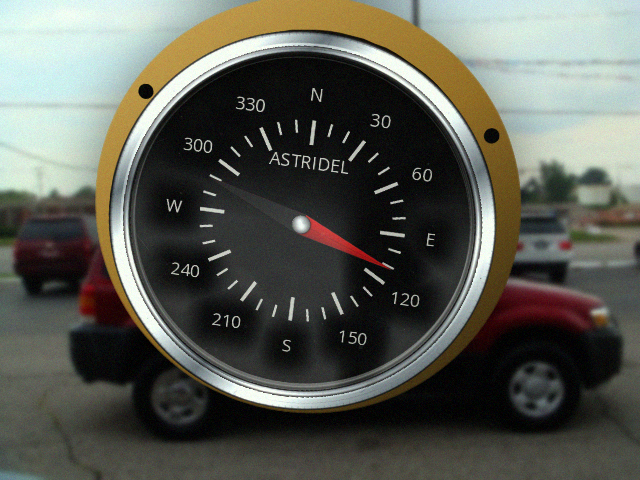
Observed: 110 °
